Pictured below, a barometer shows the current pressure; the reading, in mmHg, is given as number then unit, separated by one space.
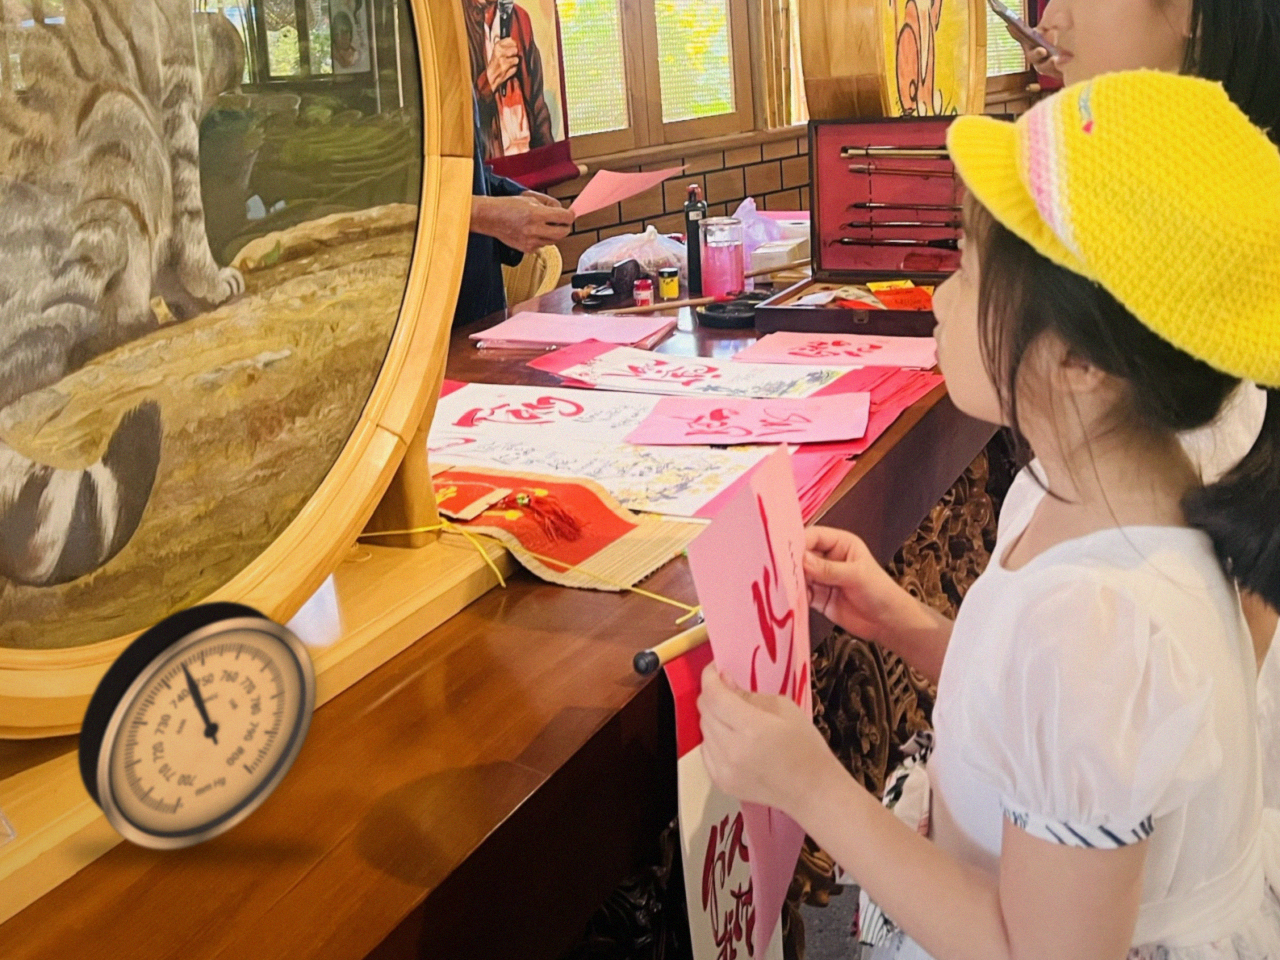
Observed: 745 mmHg
